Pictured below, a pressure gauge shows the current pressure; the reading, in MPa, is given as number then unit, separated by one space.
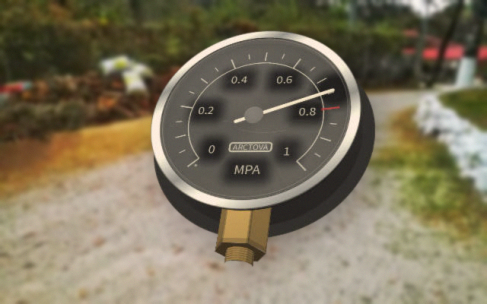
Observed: 0.75 MPa
